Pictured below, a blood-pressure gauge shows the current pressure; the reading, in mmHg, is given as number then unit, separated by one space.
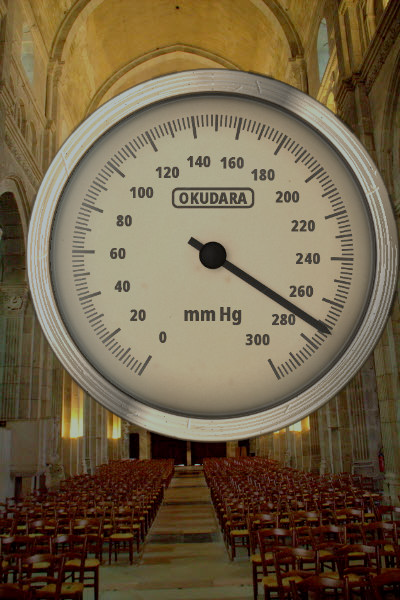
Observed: 272 mmHg
